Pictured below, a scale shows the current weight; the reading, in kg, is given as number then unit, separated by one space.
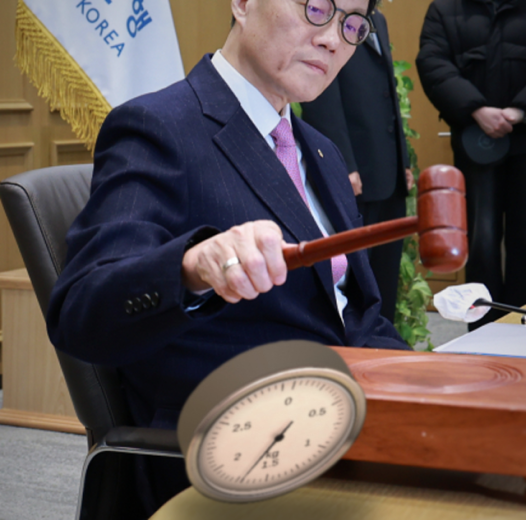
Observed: 1.75 kg
